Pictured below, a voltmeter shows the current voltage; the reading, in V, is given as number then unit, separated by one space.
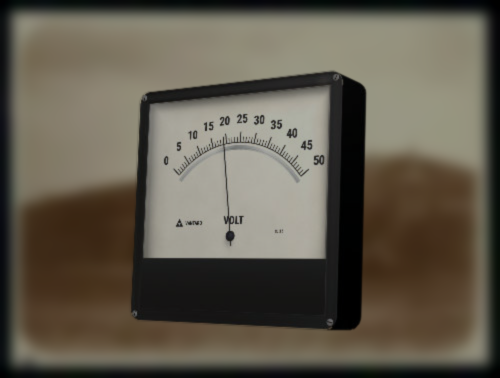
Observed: 20 V
